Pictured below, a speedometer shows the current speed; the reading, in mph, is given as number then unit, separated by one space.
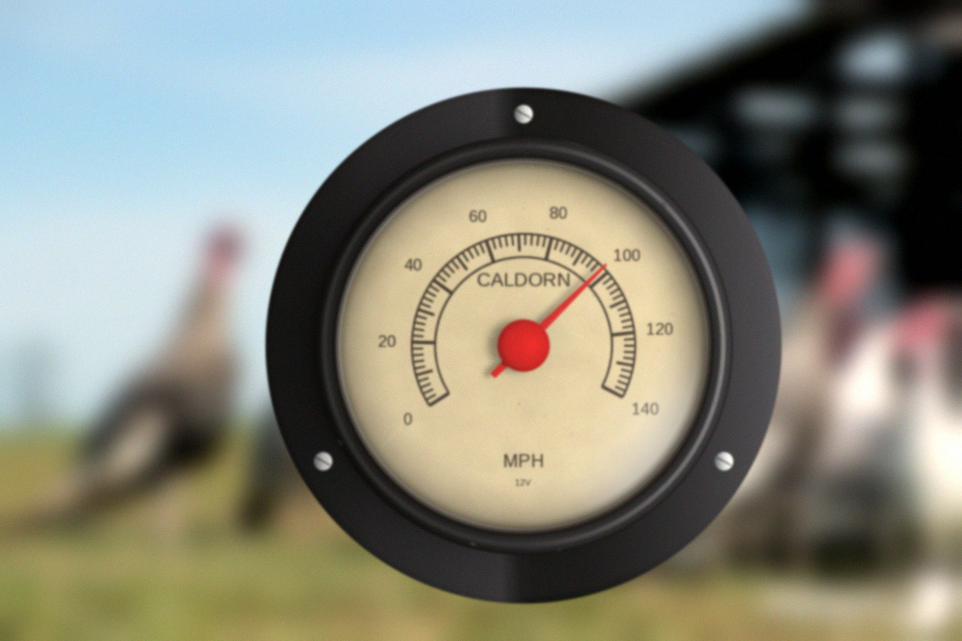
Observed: 98 mph
